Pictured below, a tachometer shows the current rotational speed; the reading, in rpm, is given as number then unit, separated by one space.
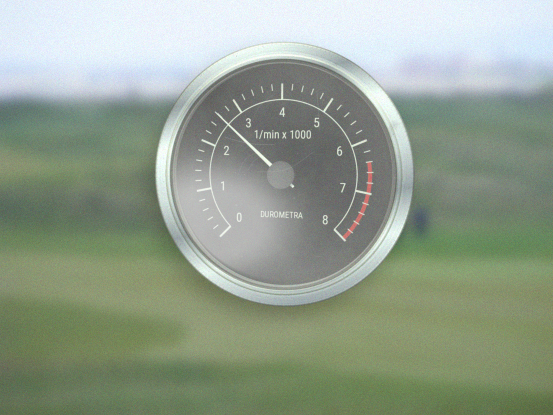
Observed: 2600 rpm
